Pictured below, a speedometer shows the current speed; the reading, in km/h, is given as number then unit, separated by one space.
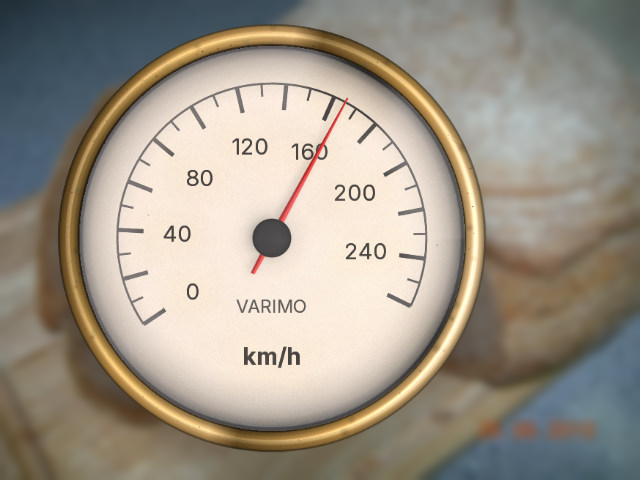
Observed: 165 km/h
